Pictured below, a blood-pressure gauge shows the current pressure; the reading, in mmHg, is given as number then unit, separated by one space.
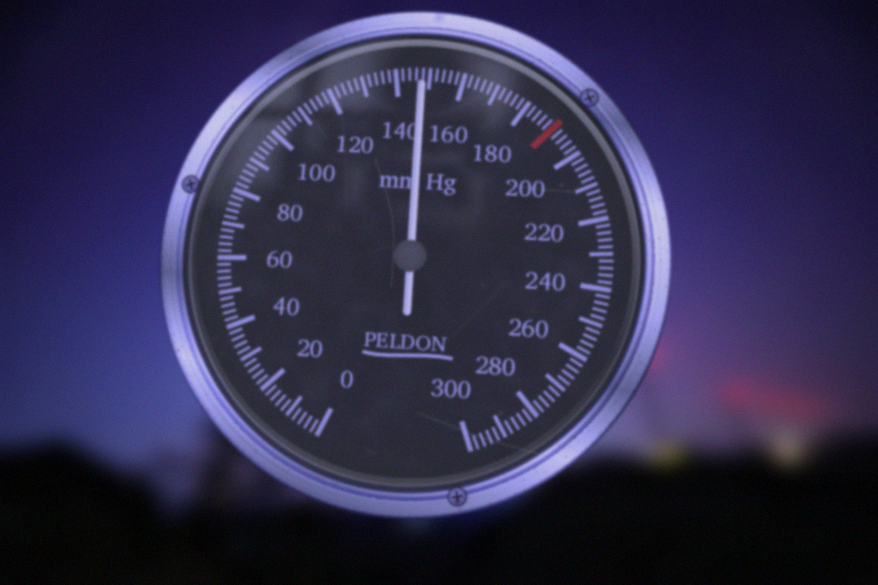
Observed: 148 mmHg
